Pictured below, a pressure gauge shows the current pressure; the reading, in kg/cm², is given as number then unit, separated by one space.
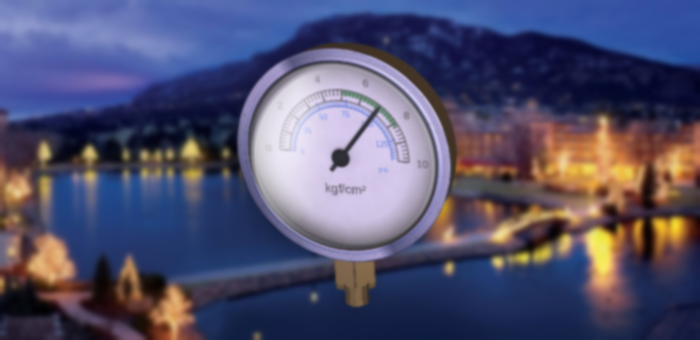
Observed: 7 kg/cm²
